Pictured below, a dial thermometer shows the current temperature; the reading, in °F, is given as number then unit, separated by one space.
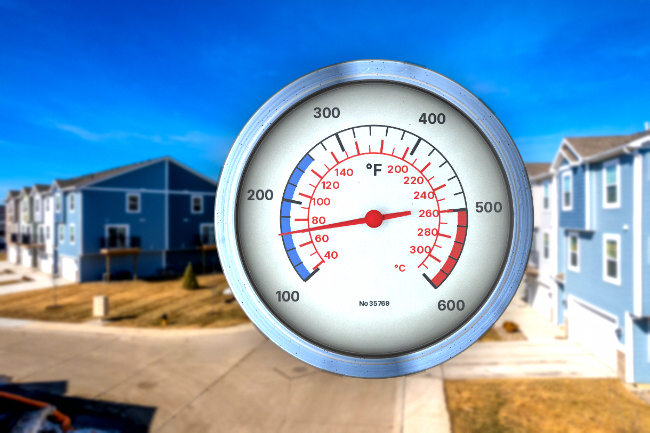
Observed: 160 °F
